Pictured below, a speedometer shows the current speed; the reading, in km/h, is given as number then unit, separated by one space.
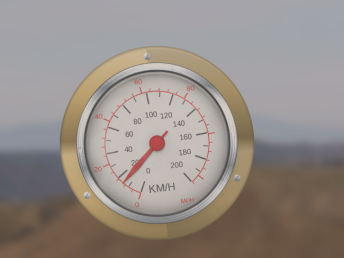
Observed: 15 km/h
